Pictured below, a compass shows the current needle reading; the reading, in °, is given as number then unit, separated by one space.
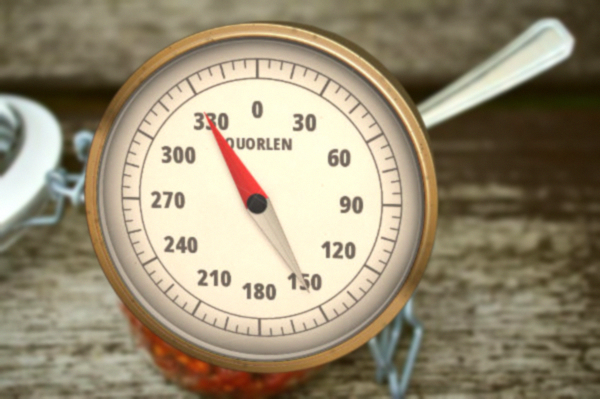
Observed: 330 °
